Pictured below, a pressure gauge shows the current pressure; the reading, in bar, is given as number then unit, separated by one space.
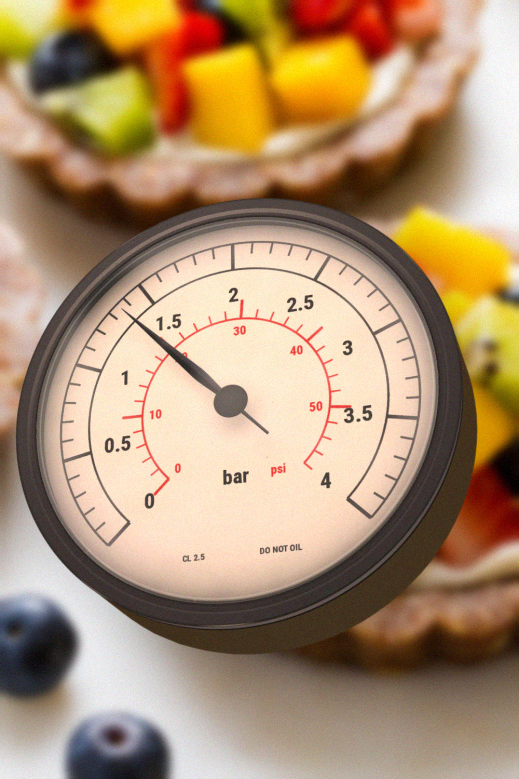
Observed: 1.35 bar
